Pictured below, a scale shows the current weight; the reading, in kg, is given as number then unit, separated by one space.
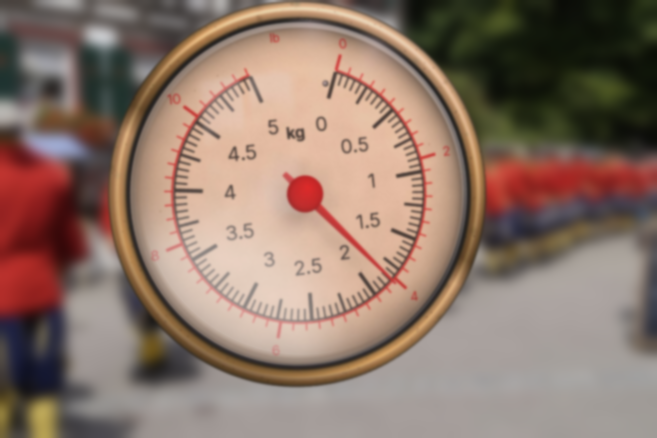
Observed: 1.85 kg
